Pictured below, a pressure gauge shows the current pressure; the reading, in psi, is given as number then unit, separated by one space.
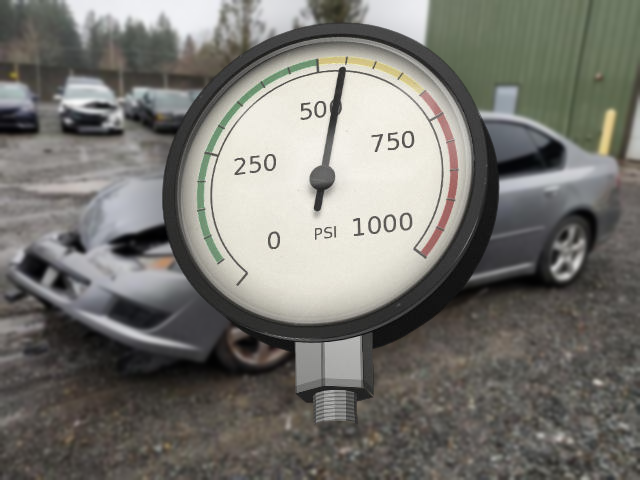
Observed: 550 psi
